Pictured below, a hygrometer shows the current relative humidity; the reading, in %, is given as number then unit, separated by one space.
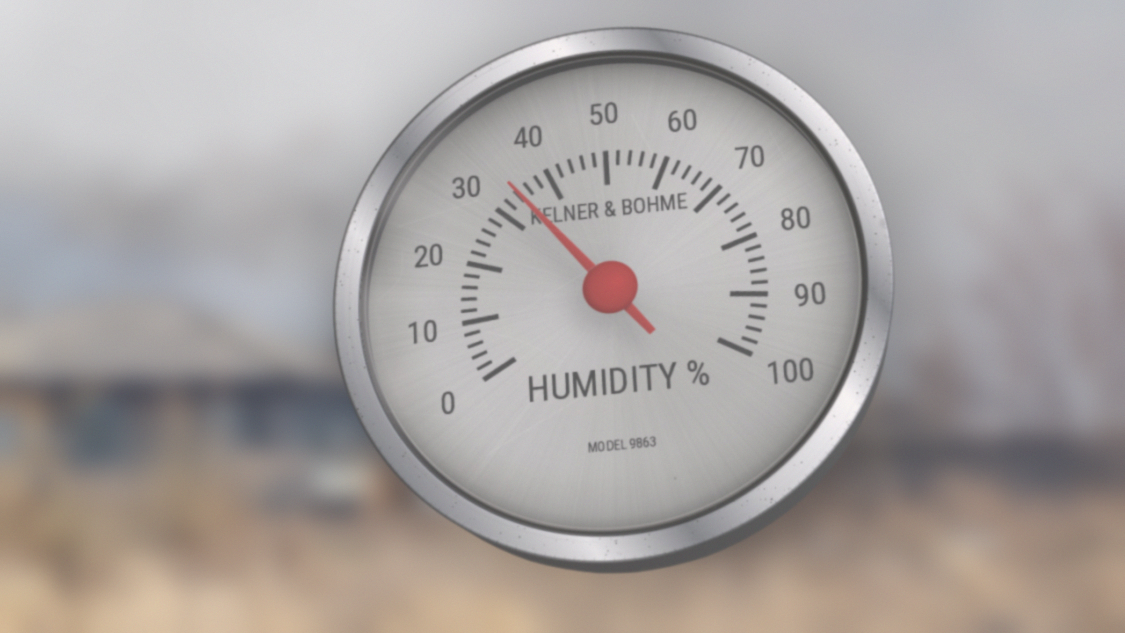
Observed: 34 %
